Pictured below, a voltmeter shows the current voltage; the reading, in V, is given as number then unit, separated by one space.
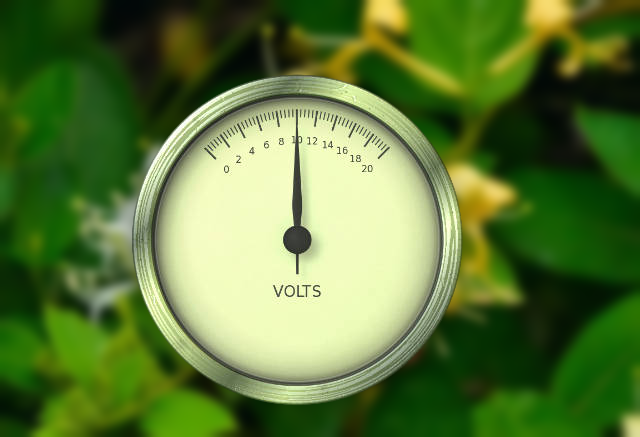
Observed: 10 V
